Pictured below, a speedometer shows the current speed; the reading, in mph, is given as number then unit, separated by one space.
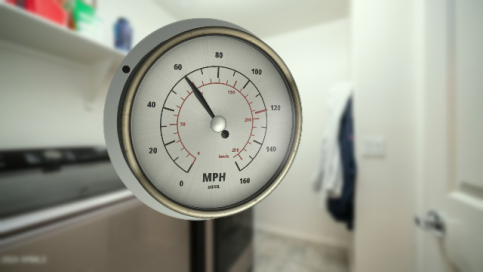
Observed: 60 mph
